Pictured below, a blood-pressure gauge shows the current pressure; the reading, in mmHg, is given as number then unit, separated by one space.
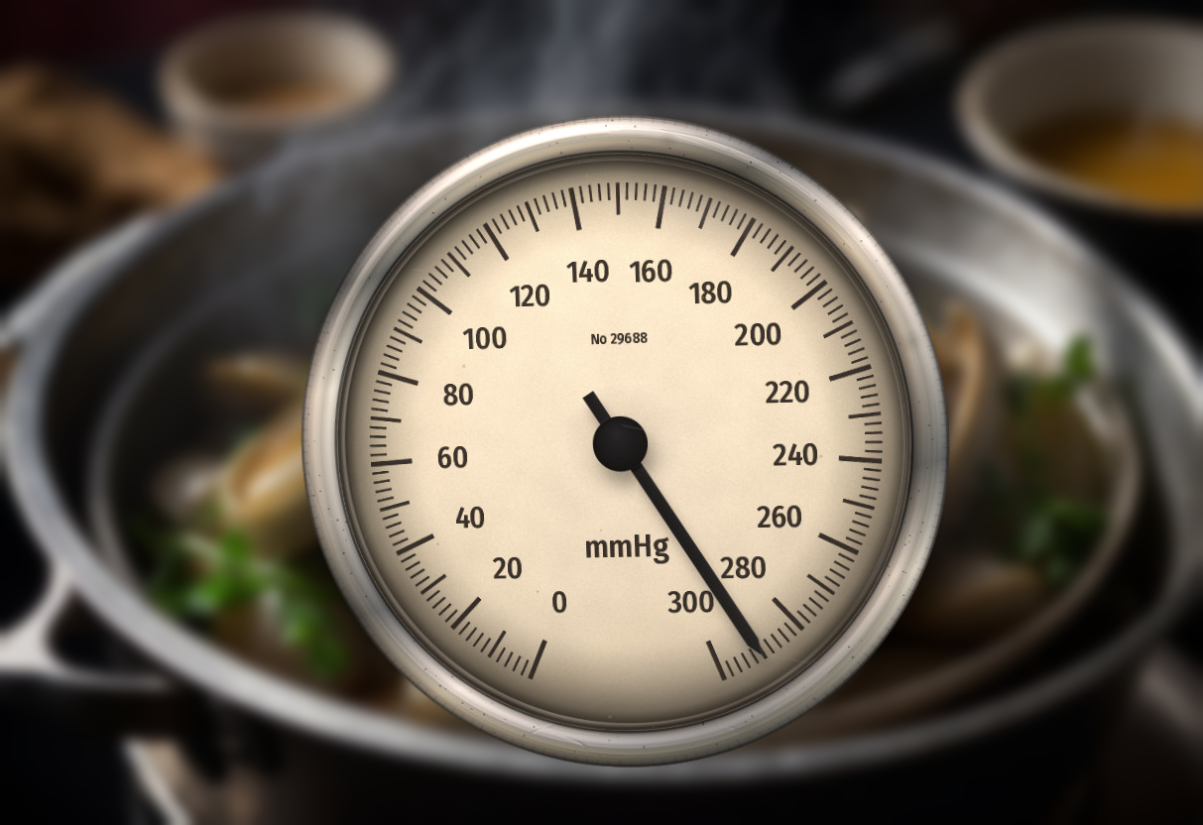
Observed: 290 mmHg
